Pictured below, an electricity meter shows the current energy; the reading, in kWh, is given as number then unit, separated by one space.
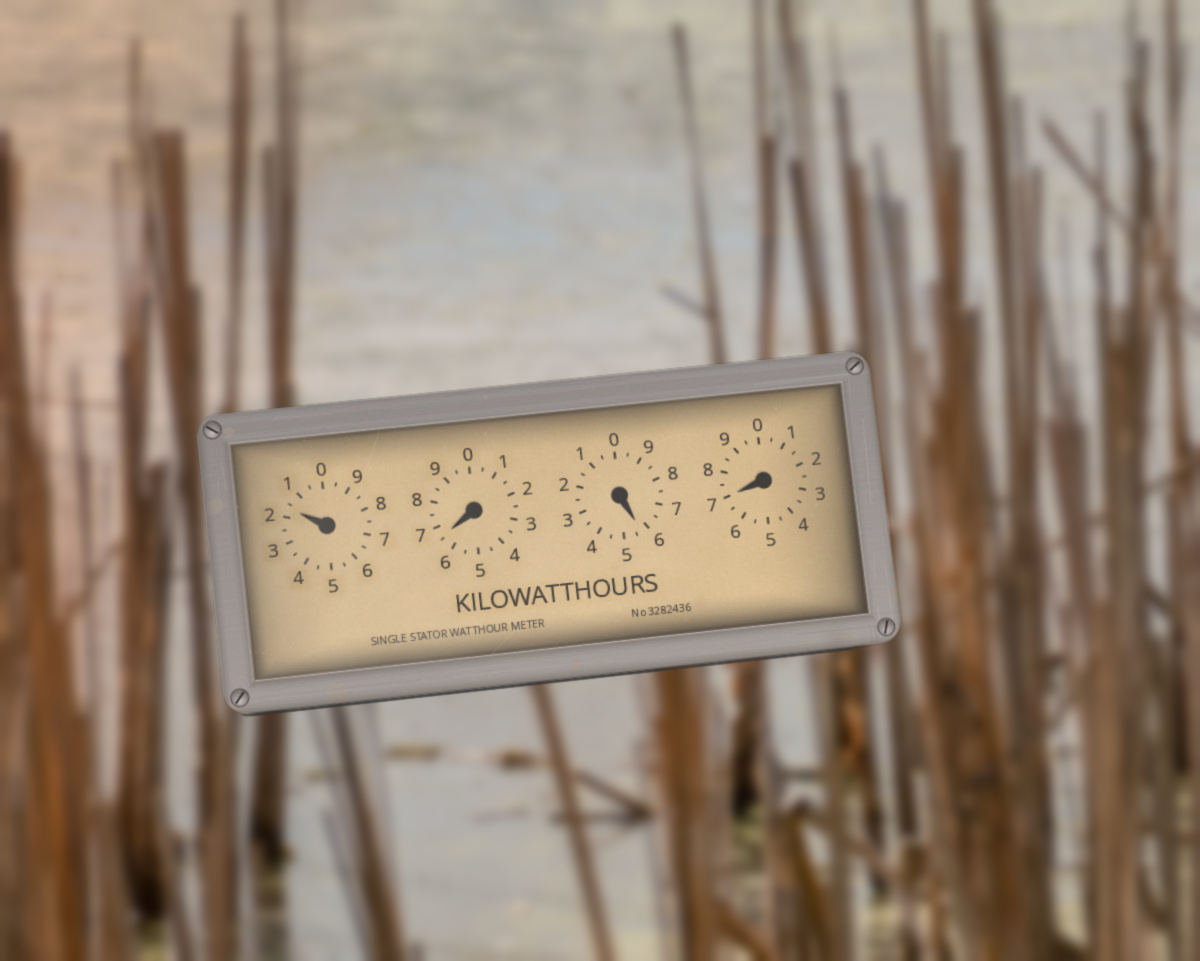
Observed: 1657 kWh
